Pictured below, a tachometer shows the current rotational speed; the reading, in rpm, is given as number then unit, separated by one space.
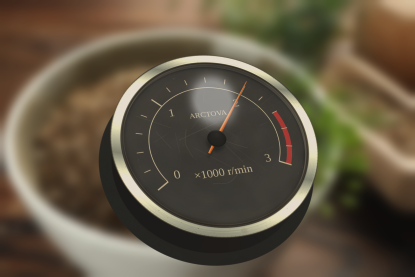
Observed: 2000 rpm
